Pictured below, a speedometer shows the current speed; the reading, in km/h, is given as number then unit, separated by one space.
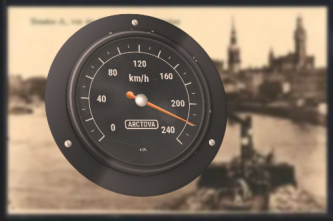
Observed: 220 km/h
